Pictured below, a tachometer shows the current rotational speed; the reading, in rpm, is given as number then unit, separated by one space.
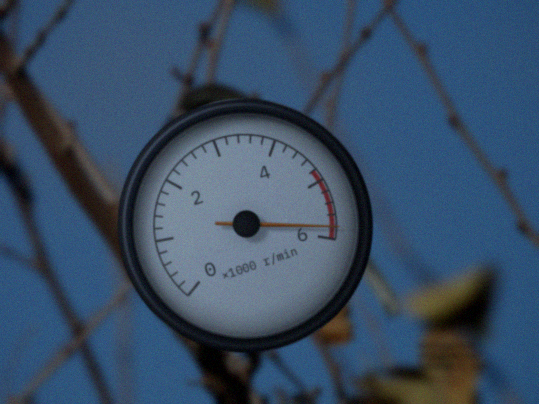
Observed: 5800 rpm
